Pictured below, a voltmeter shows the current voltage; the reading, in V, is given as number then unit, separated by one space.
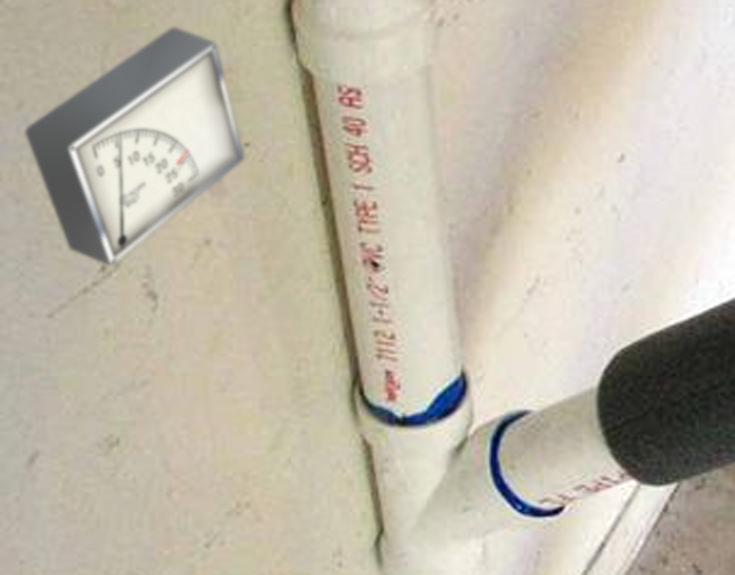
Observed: 5 V
